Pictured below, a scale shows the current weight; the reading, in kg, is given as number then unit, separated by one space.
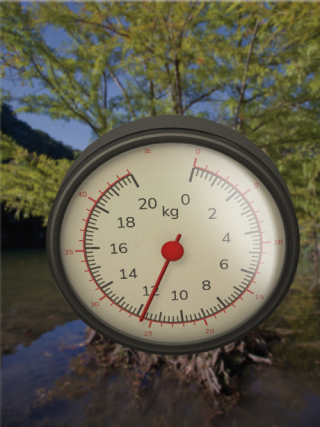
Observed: 11.8 kg
